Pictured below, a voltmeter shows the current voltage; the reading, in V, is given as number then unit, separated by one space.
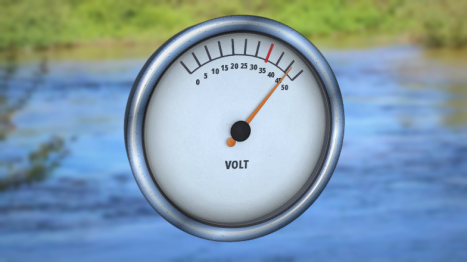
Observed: 45 V
